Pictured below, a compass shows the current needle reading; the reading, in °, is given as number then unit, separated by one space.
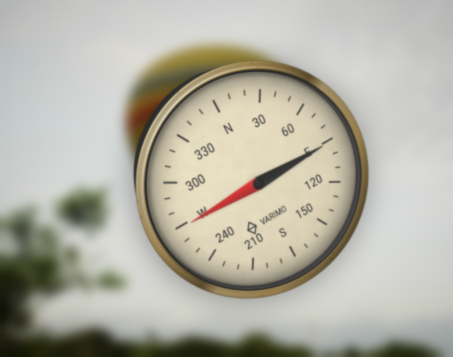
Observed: 270 °
